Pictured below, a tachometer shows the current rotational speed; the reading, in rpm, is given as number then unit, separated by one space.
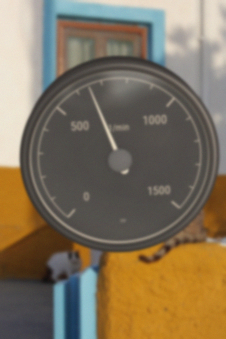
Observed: 650 rpm
